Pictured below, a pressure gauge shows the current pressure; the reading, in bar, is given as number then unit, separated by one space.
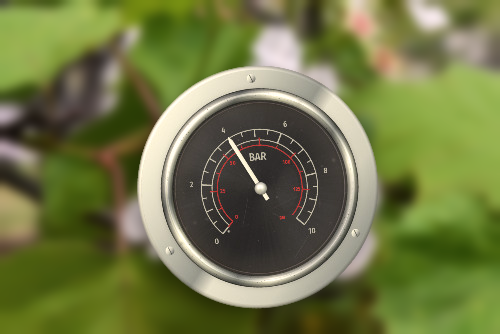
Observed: 4 bar
